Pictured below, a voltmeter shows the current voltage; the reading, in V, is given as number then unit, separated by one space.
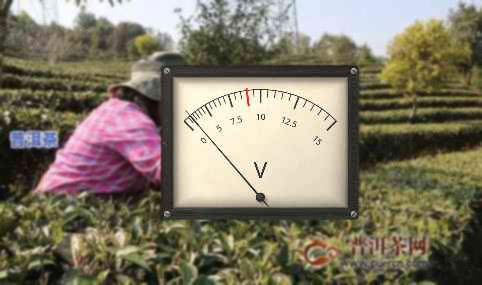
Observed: 2.5 V
